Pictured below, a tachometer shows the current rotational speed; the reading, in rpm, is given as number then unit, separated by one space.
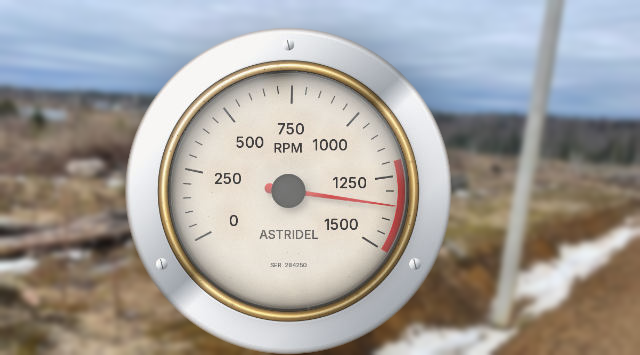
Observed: 1350 rpm
